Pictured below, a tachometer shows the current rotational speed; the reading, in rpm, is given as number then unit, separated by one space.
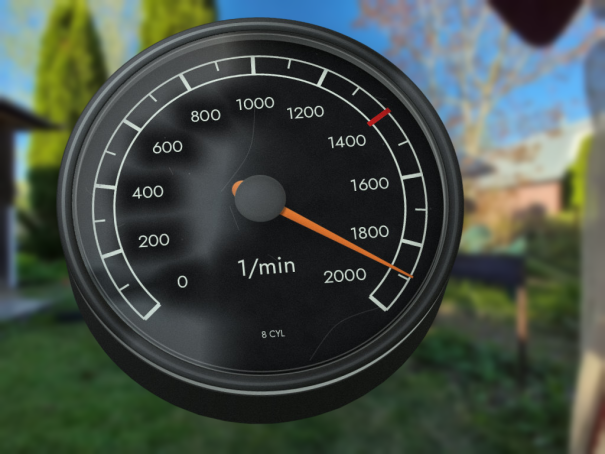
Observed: 1900 rpm
